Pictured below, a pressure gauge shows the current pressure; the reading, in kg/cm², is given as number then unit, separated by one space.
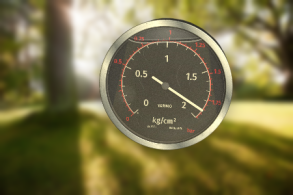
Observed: 1.9 kg/cm²
